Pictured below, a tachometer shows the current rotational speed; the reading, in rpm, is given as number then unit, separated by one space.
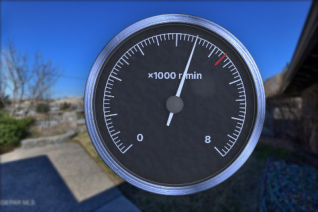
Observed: 4500 rpm
